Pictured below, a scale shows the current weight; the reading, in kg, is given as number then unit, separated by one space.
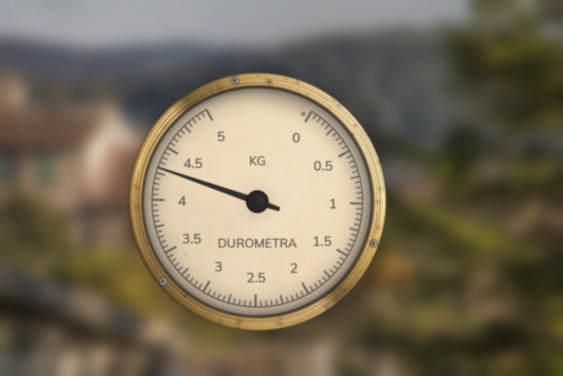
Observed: 4.3 kg
